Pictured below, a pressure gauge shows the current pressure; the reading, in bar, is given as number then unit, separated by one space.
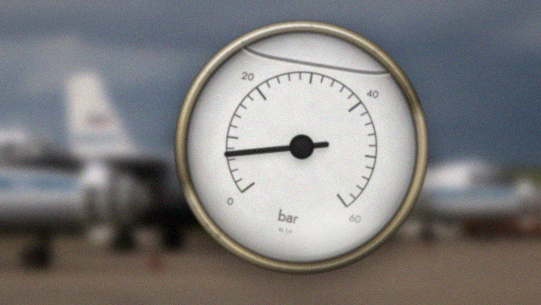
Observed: 7 bar
